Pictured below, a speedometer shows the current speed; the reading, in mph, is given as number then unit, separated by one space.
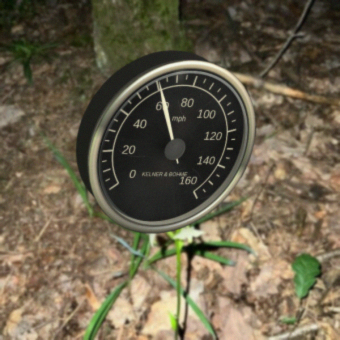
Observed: 60 mph
